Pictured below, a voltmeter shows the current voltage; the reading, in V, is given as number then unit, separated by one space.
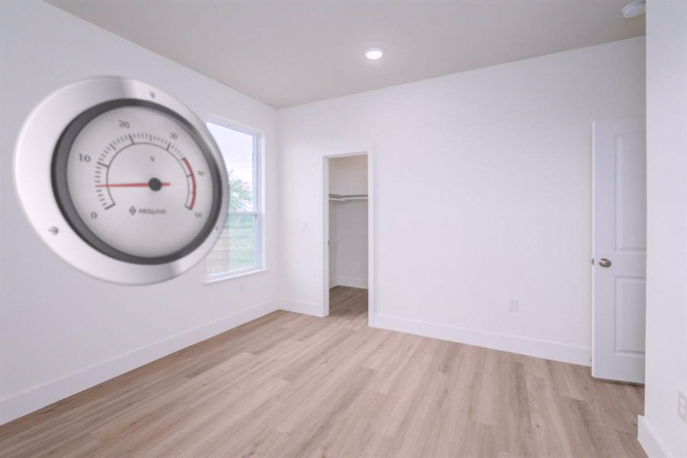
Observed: 5 V
